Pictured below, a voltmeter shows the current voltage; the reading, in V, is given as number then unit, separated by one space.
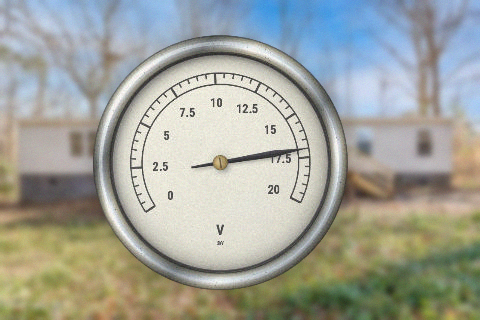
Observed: 17 V
